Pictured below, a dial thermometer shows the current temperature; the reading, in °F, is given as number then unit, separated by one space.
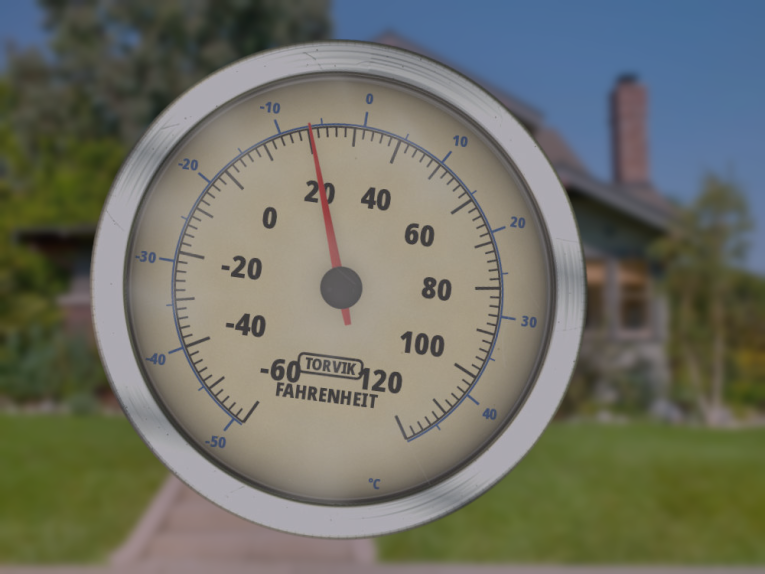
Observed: 20 °F
